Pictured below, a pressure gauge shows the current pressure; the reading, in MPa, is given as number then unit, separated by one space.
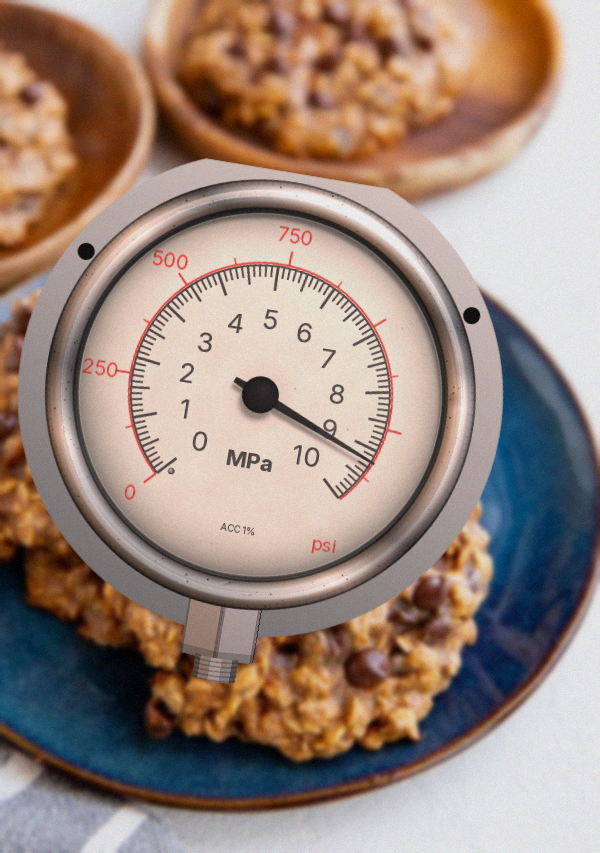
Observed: 9.2 MPa
